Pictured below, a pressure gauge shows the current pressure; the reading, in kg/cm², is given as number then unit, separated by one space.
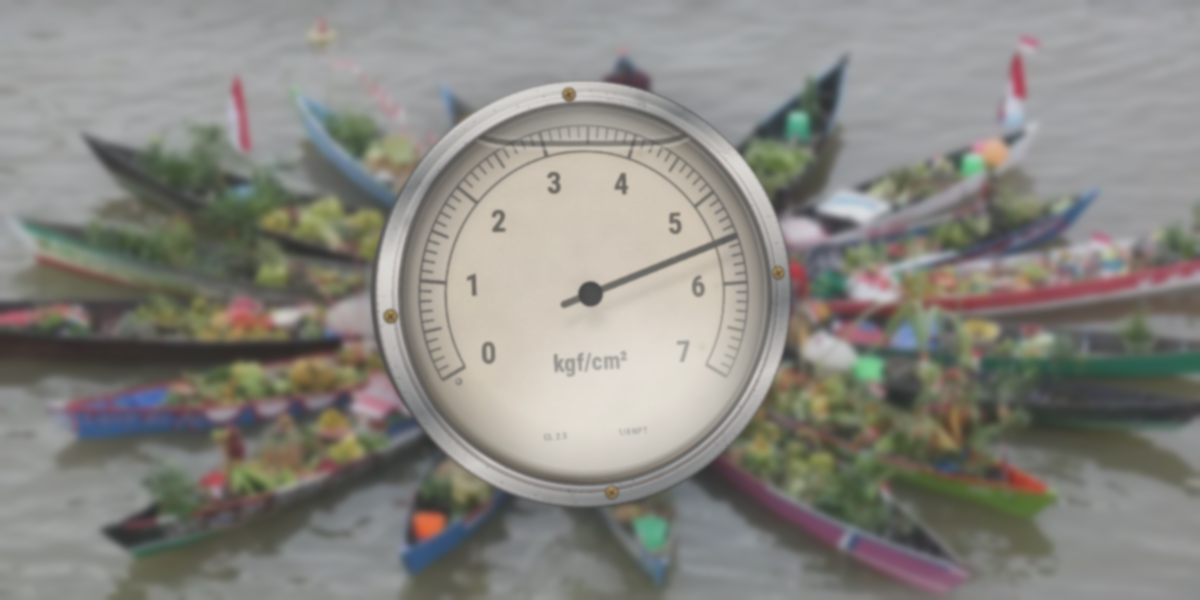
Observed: 5.5 kg/cm²
